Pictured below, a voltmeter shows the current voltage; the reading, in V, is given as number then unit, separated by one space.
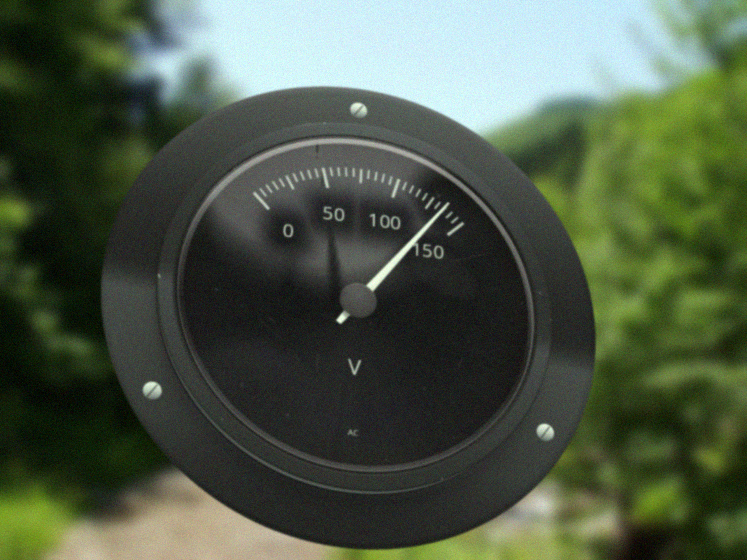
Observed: 135 V
